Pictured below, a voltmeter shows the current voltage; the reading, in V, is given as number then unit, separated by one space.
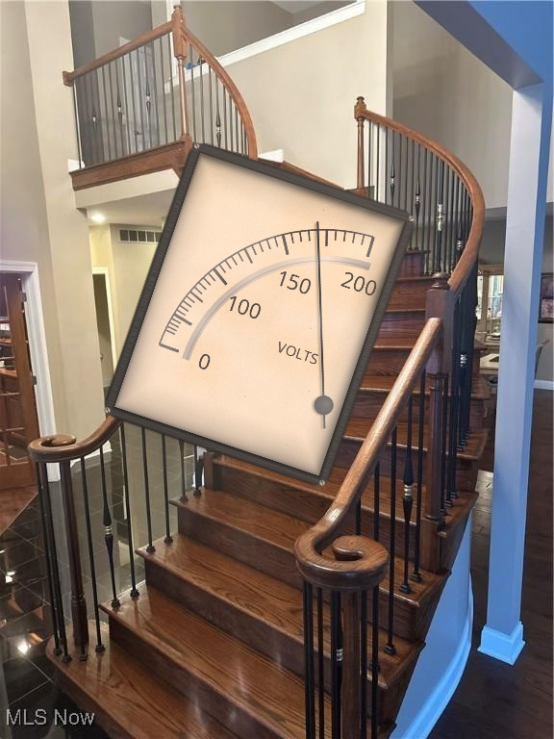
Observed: 170 V
